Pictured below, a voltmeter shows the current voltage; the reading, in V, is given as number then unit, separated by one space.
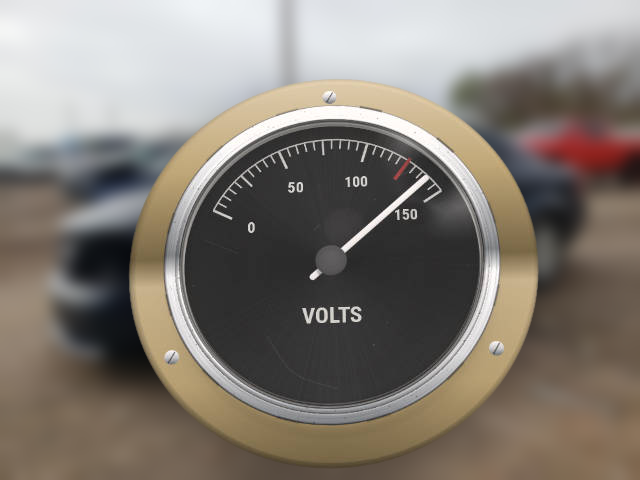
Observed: 140 V
